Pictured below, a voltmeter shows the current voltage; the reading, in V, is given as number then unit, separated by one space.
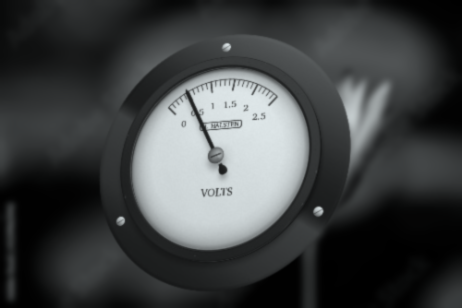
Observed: 0.5 V
